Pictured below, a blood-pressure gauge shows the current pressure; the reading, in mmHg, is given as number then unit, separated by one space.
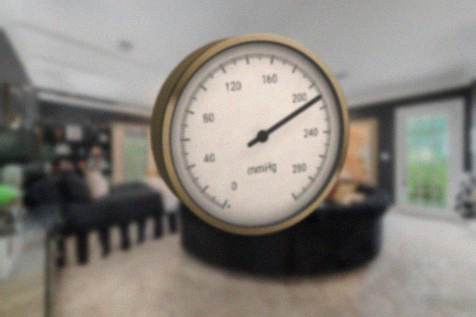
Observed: 210 mmHg
